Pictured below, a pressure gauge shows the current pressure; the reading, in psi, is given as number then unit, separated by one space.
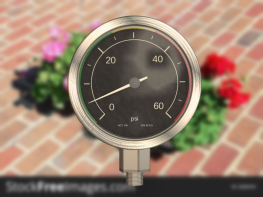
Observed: 5 psi
